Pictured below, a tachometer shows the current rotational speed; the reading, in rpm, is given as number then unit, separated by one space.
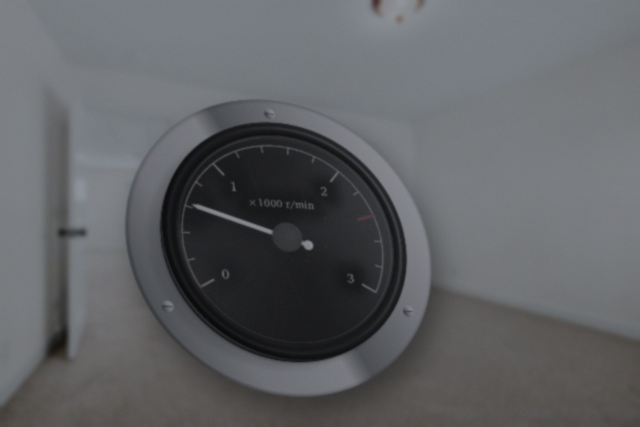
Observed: 600 rpm
